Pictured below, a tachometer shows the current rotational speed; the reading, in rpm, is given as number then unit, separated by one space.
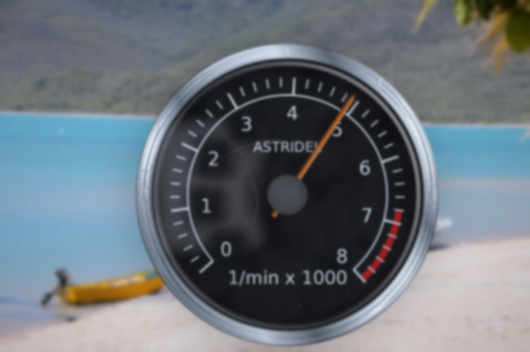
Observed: 4900 rpm
